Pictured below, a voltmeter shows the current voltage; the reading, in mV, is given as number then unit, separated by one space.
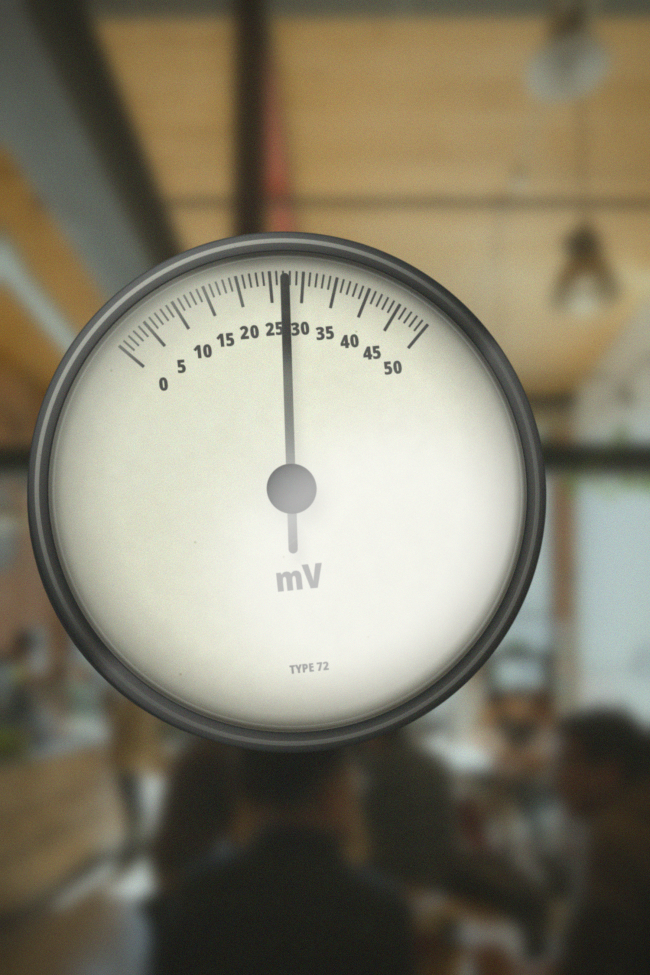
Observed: 27 mV
